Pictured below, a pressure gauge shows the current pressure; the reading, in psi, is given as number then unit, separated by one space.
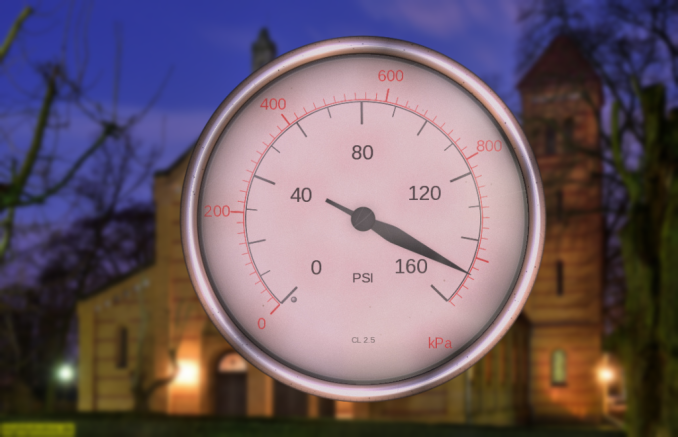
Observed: 150 psi
